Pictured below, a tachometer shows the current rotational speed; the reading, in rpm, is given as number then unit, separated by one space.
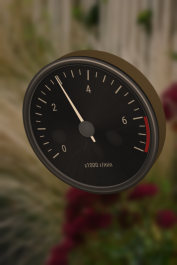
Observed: 3000 rpm
